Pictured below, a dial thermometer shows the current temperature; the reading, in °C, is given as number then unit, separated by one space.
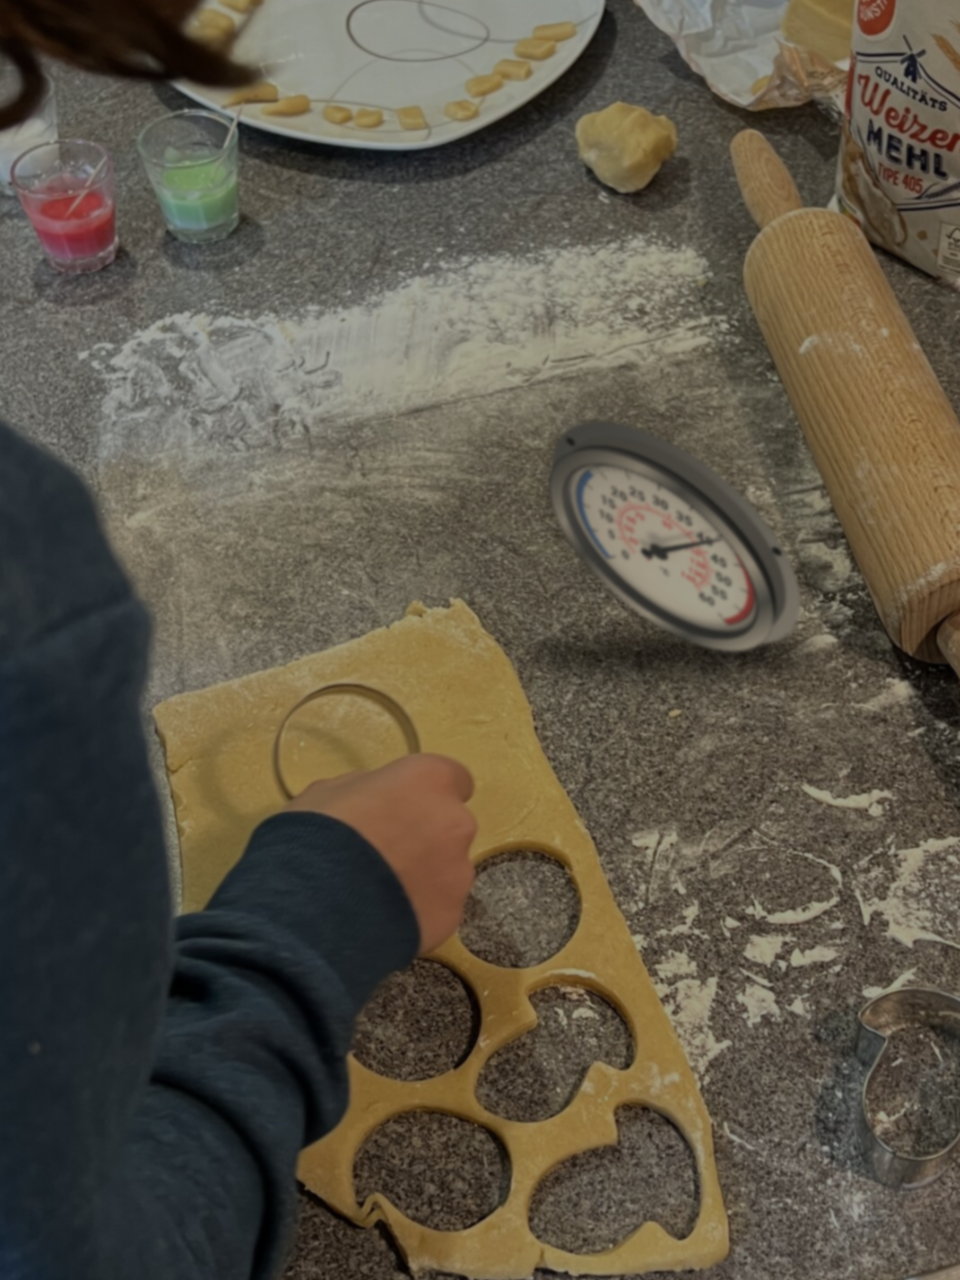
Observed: 40 °C
